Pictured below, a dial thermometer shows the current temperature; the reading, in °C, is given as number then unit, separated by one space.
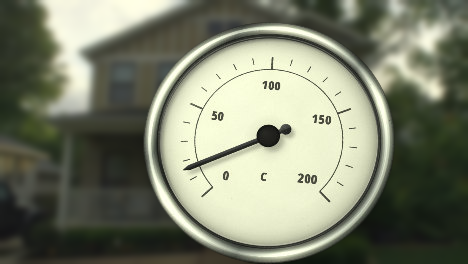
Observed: 15 °C
